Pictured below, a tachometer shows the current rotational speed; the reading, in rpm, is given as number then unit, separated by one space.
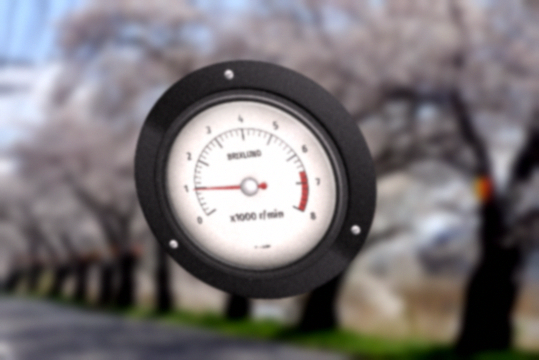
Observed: 1000 rpm
